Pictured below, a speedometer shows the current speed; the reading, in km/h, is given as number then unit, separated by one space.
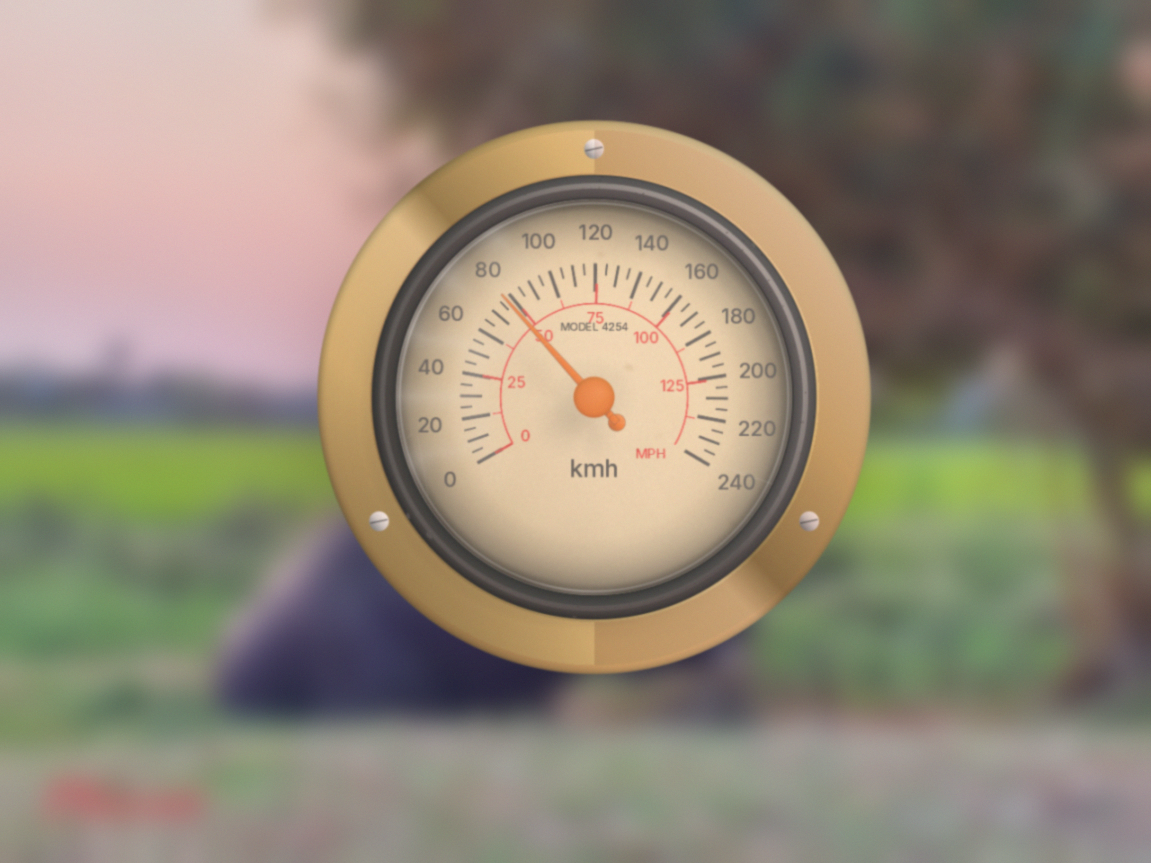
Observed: 77.5 km/h
